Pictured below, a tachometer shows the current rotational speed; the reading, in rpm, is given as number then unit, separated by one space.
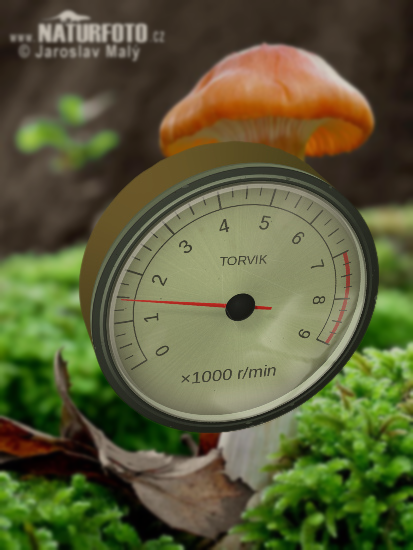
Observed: 1500 rpm
